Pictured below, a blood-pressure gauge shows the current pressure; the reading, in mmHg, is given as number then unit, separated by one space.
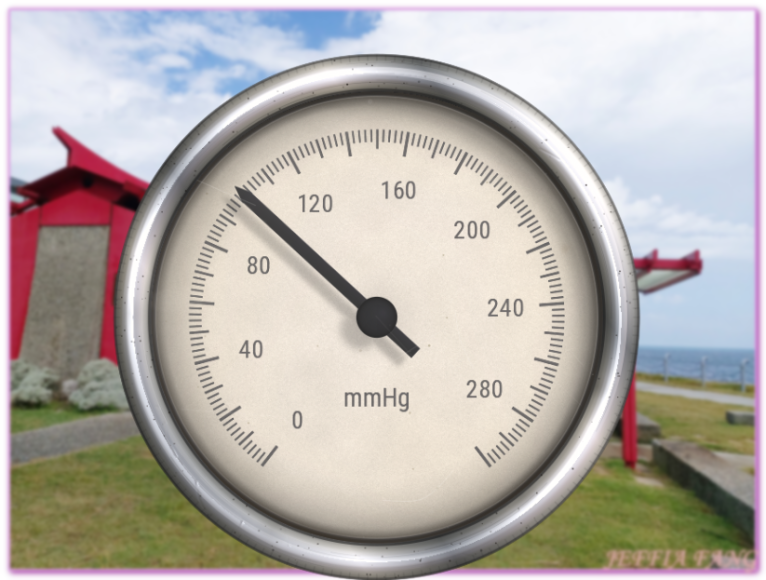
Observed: 100 mmHg
